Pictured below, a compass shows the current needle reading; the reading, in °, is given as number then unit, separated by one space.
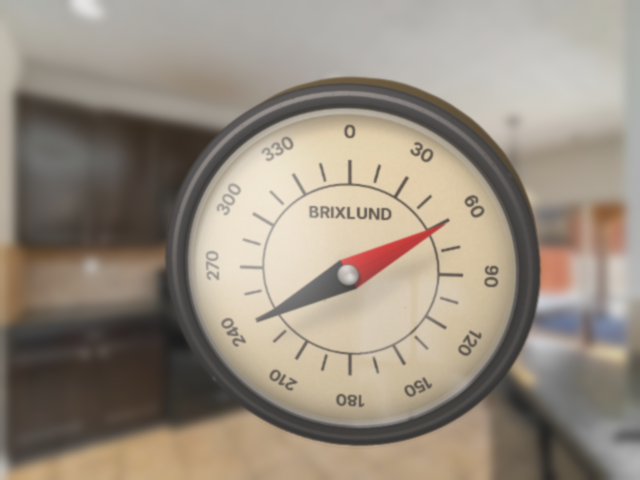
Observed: 60 °
